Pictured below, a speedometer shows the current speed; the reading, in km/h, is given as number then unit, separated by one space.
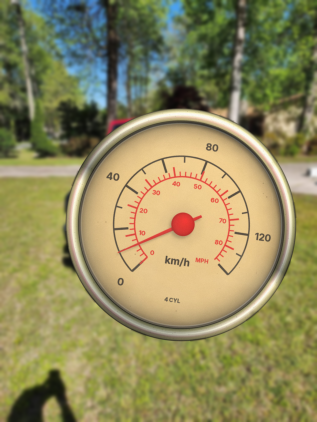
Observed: 10 km/h
